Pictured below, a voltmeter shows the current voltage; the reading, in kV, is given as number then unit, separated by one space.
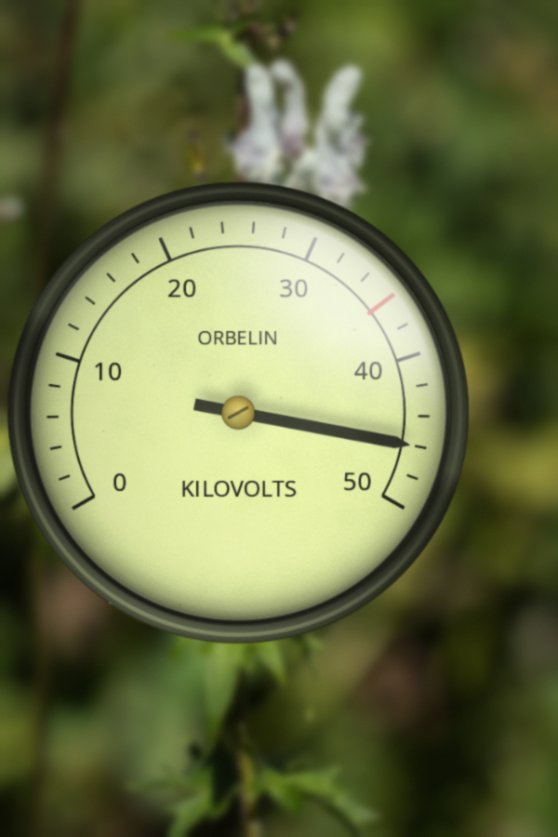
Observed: 46 kV
